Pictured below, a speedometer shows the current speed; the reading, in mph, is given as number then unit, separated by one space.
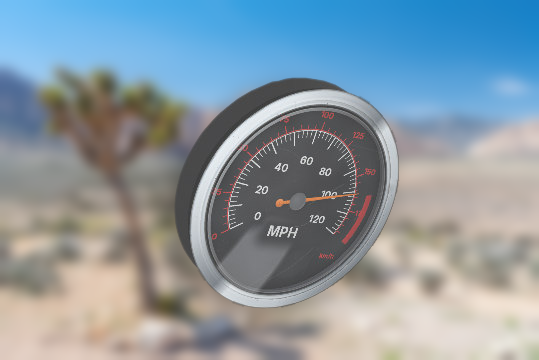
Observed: 100 mph
